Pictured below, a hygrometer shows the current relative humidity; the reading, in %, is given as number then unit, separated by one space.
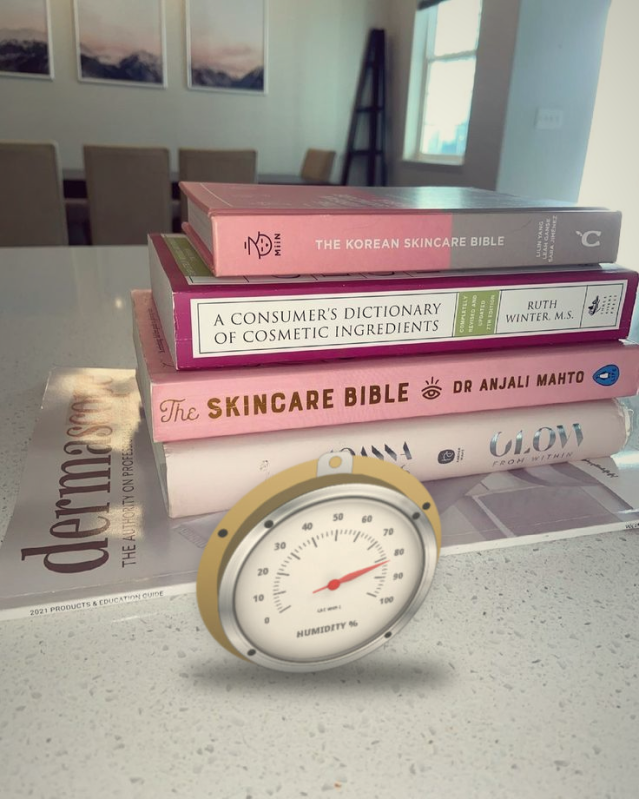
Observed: 80 %
